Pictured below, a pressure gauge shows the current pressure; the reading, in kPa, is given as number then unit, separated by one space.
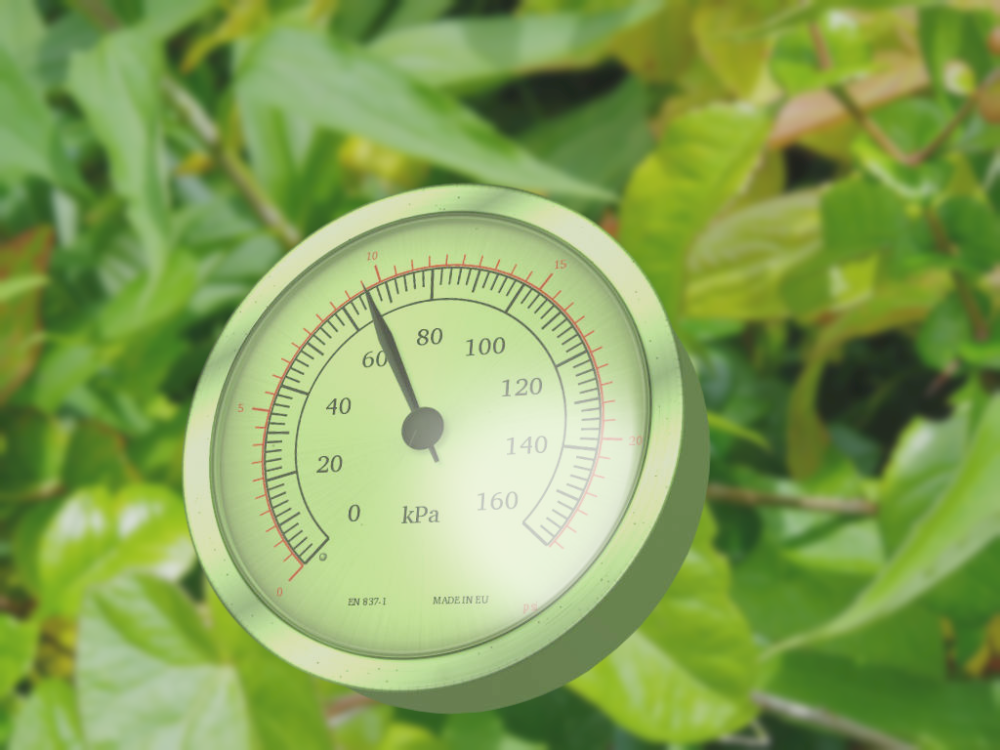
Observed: 66 kPa
